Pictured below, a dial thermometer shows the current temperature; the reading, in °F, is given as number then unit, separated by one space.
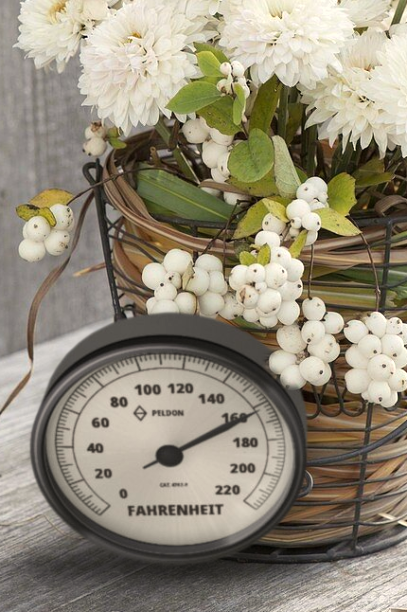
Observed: 160 °F
